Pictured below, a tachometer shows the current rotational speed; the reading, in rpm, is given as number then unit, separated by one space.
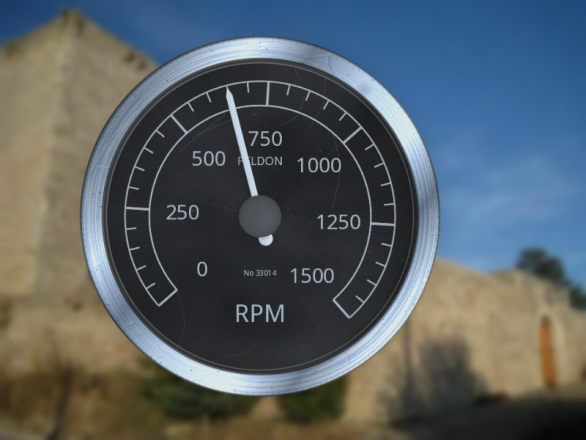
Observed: 650 rpm
